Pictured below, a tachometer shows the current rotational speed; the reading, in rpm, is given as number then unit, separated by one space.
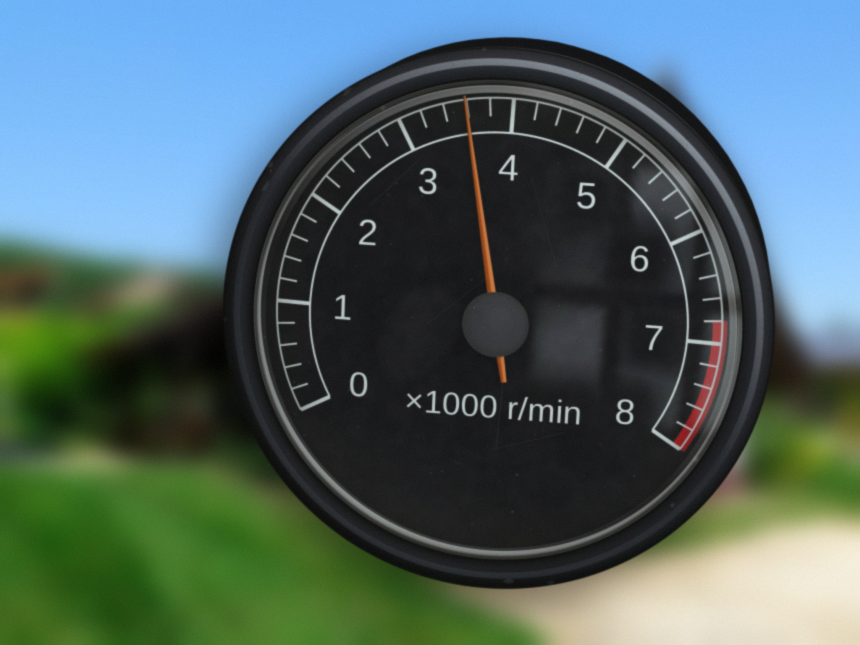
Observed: 3600 rpm
